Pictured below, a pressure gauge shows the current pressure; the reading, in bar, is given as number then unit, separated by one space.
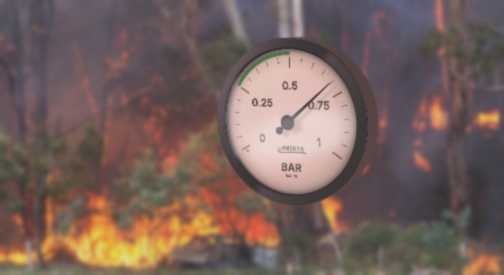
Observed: 0.7 bar
